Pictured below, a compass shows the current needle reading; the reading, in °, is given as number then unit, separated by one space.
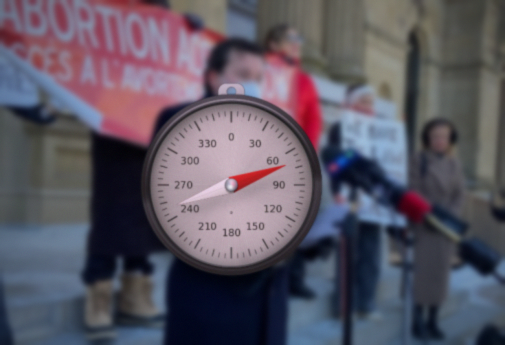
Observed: 70 °
